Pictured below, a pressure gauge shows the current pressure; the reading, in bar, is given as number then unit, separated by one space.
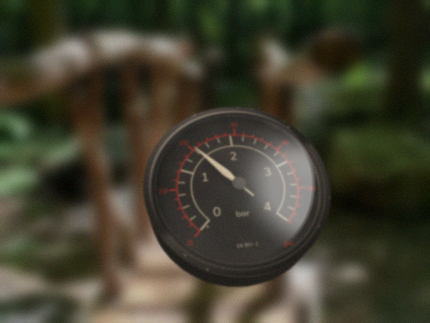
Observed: 1.4 bar
